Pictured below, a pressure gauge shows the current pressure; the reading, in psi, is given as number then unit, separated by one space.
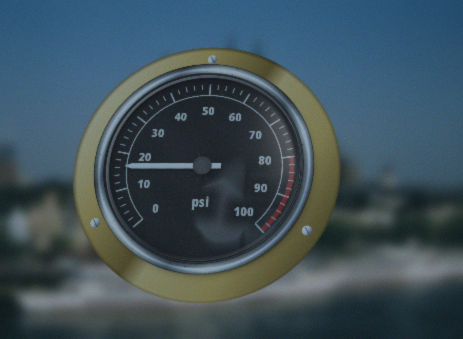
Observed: 16 psi
